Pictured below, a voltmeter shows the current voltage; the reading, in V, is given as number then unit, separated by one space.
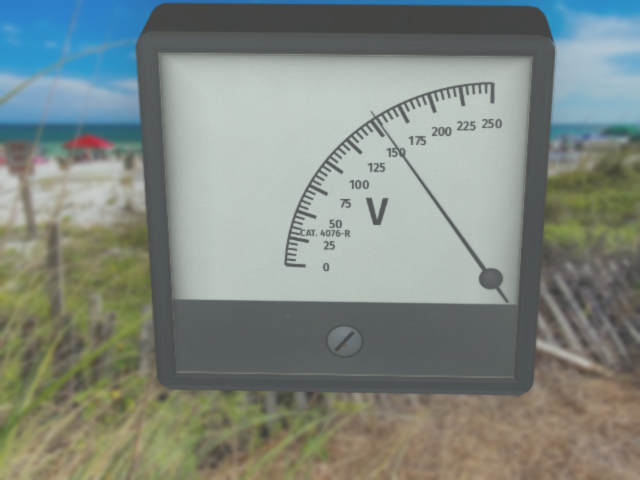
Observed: 155 V
